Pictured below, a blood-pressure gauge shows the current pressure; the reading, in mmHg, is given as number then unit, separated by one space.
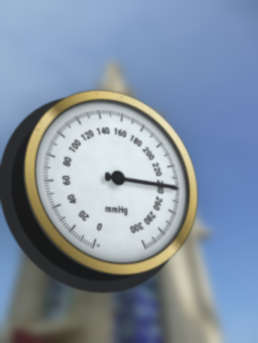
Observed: 240 mmHg
